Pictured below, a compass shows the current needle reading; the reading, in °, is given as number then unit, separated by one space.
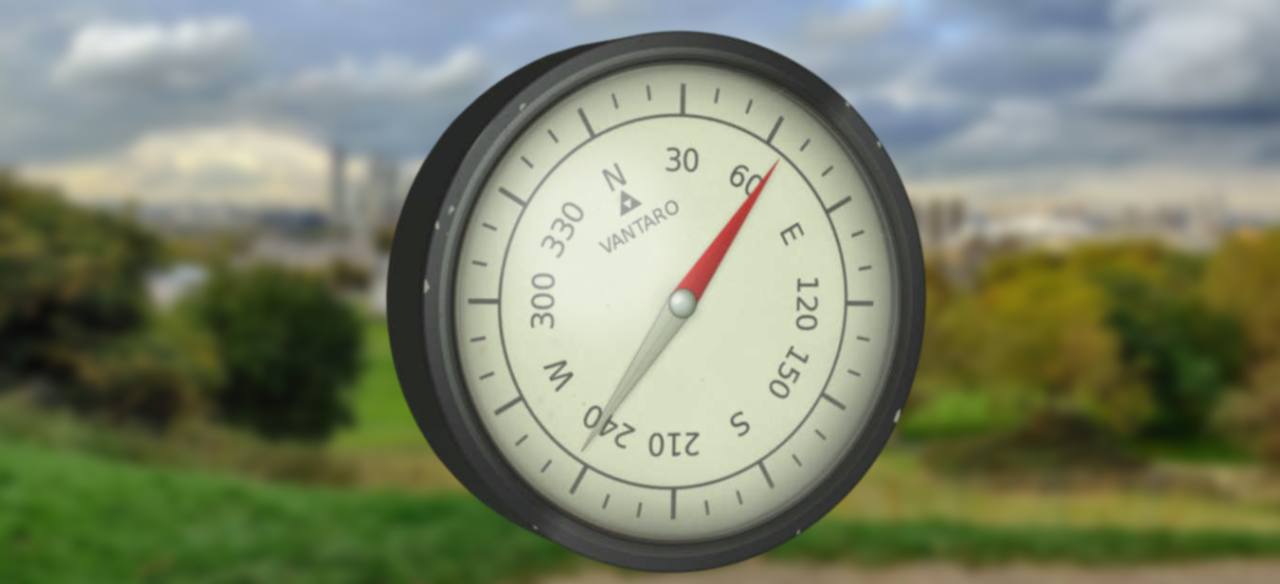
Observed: 65 °
